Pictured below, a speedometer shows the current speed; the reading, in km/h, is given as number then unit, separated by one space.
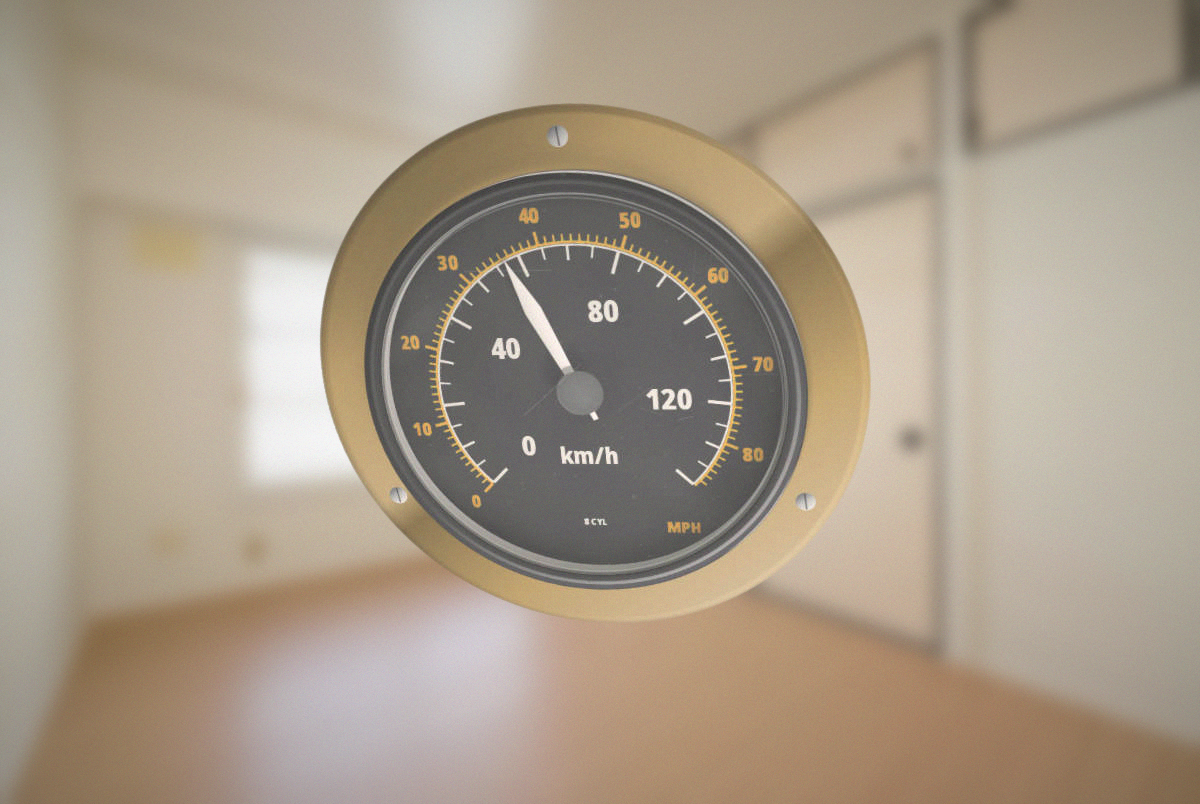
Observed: 57.5 km/h
